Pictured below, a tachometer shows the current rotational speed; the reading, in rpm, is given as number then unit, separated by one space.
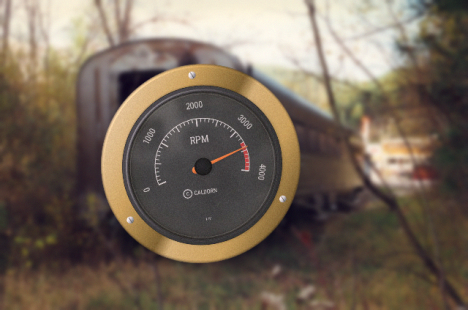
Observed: 3400 rpm
